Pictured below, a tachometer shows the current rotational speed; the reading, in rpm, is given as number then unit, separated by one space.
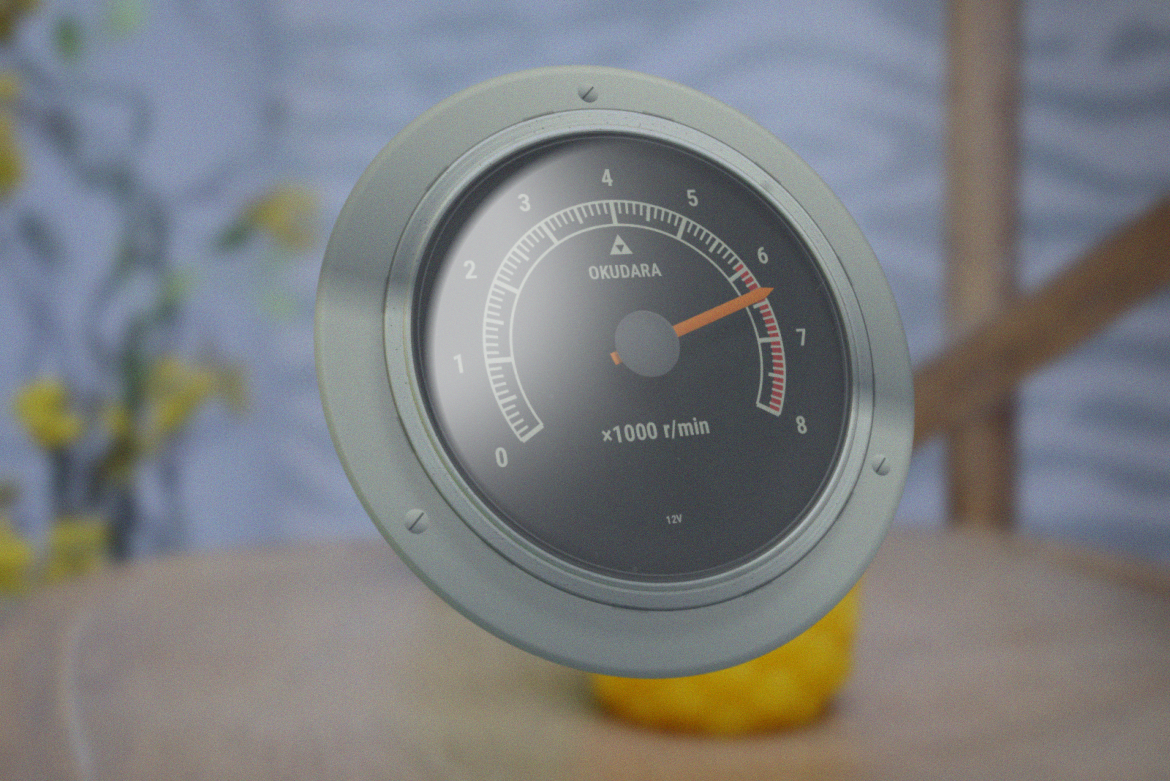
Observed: 6400 rpm
